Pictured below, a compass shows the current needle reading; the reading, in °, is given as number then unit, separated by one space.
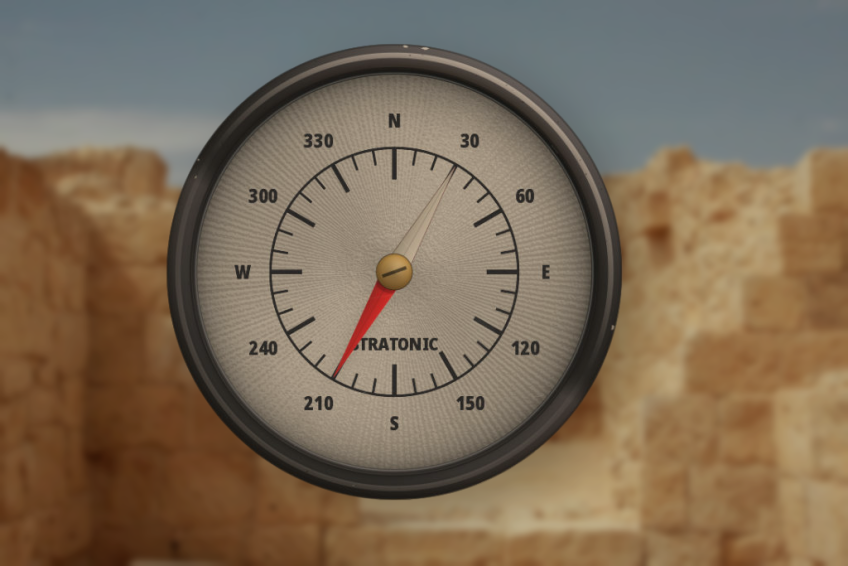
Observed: 210 °
